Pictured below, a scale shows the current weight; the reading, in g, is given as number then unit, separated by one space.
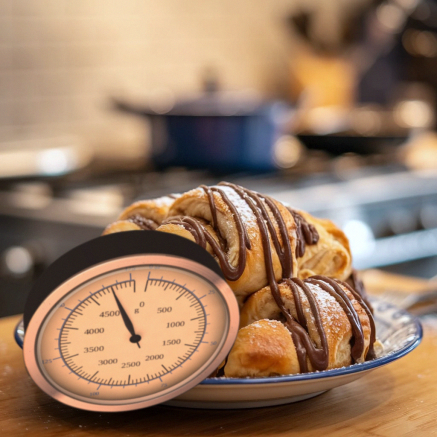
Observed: 4750 g
